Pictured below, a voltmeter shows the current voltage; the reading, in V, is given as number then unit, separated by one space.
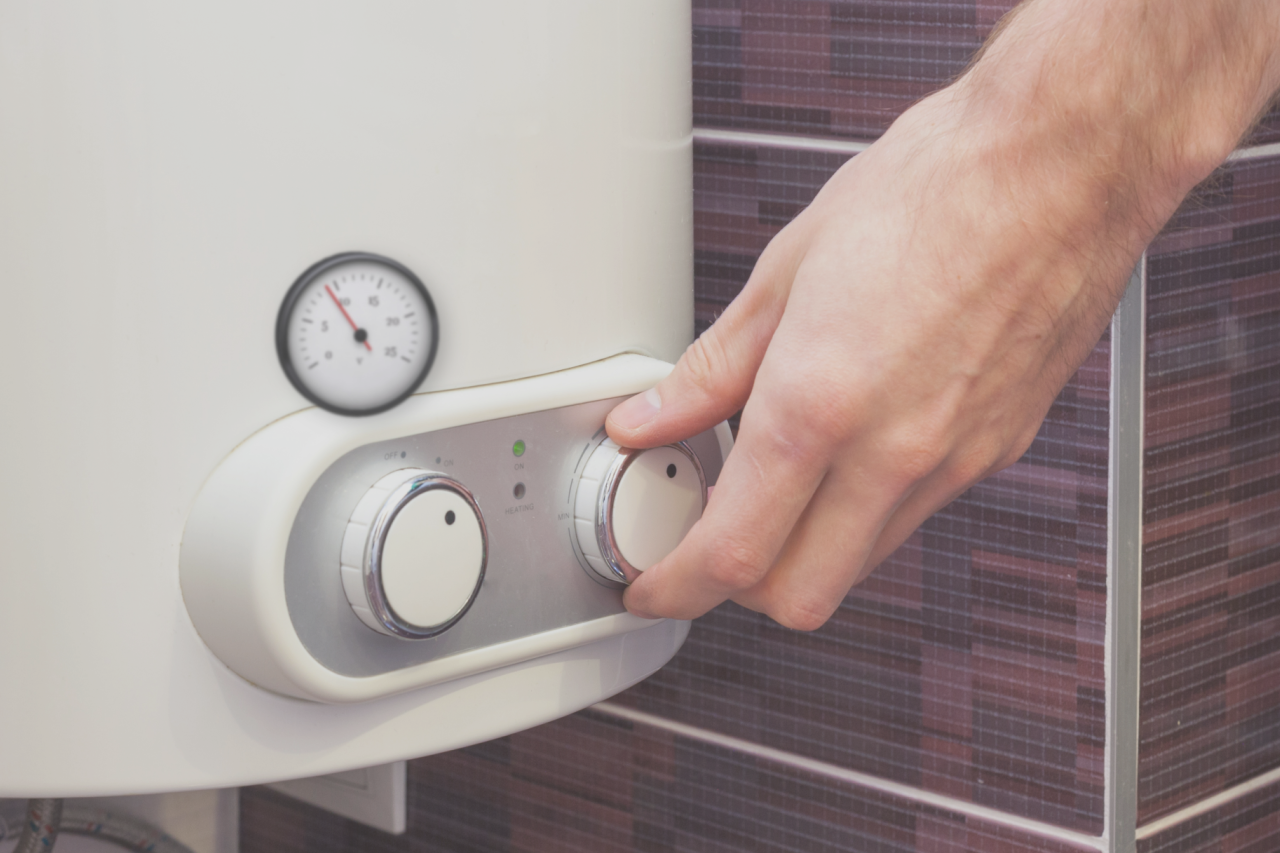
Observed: 9 V
